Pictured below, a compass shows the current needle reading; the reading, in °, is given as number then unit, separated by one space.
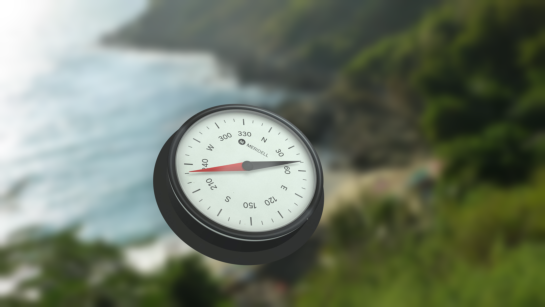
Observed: 230 °
